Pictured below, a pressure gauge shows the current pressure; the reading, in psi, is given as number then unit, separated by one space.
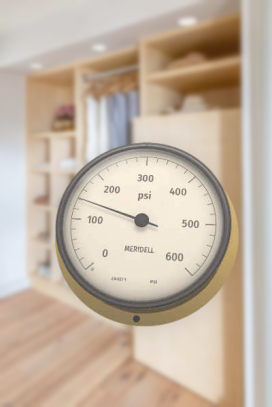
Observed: 140 psi
